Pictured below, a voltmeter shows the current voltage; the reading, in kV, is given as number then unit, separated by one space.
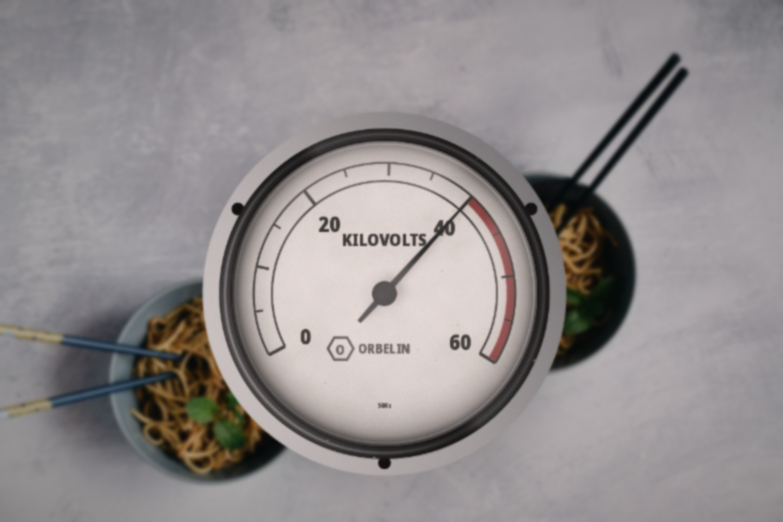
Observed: 40 kV
